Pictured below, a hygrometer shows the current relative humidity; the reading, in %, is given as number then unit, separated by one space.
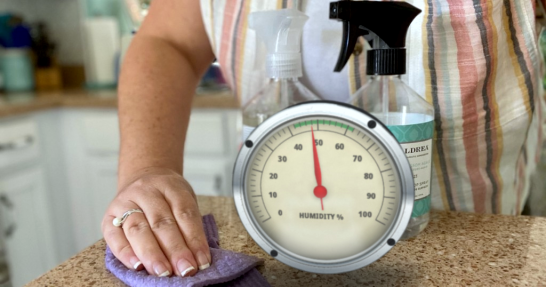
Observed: 48 %
